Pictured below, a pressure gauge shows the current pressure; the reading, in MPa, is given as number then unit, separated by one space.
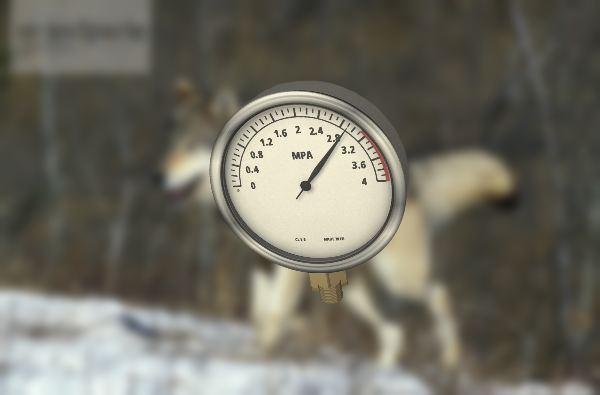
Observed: 2.9 MPa
